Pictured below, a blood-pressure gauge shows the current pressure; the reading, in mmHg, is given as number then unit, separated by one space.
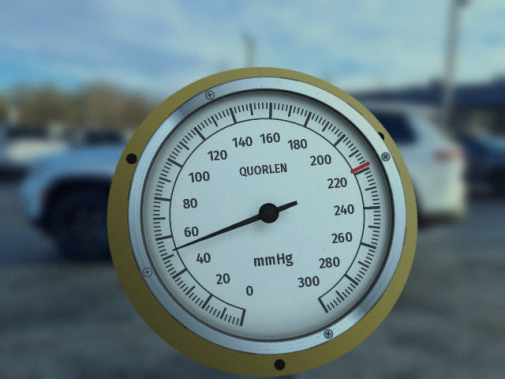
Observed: 52 mmHg
